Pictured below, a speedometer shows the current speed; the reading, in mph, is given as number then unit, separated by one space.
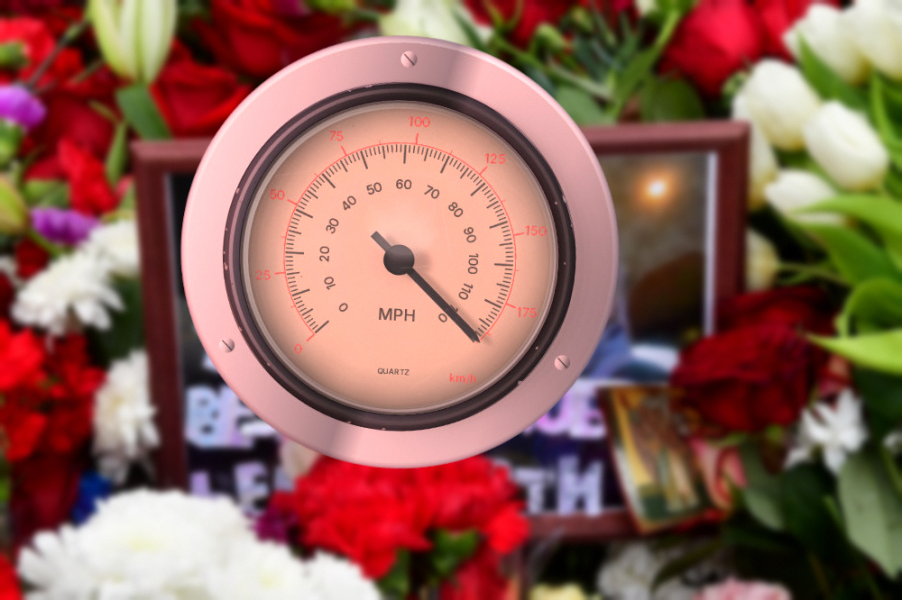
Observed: 119 mph
